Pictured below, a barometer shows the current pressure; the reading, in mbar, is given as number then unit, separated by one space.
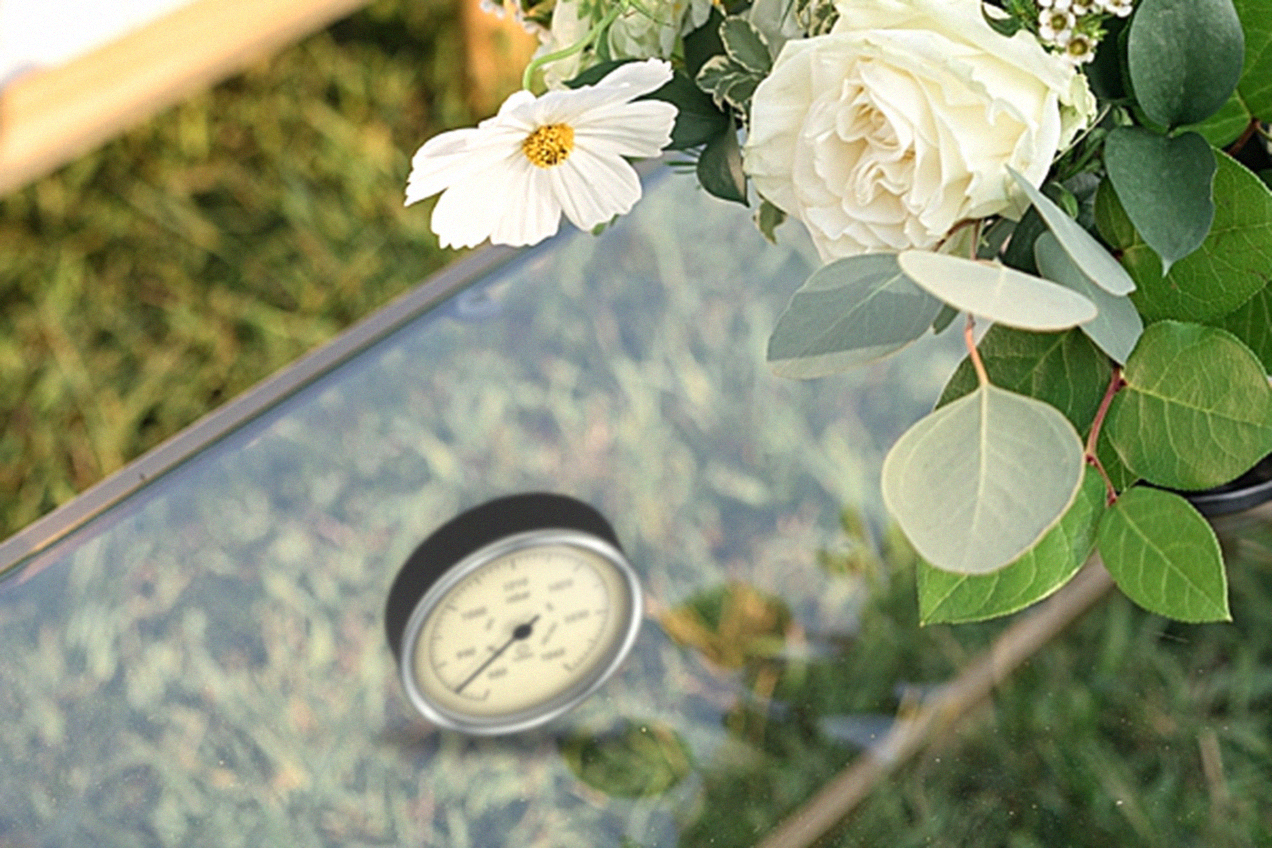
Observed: 985 mbar
